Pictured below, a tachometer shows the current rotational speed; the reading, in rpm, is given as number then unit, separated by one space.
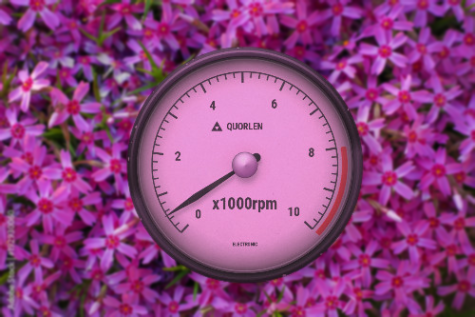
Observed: 500 rpm
